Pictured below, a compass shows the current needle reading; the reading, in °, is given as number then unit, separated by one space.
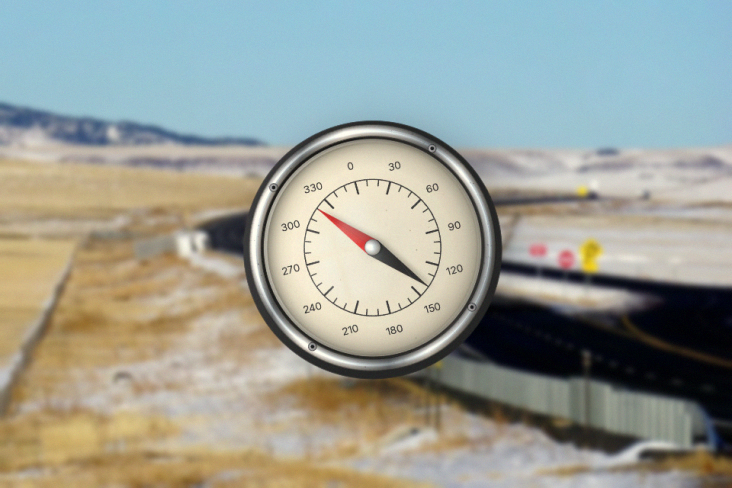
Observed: 320 °
